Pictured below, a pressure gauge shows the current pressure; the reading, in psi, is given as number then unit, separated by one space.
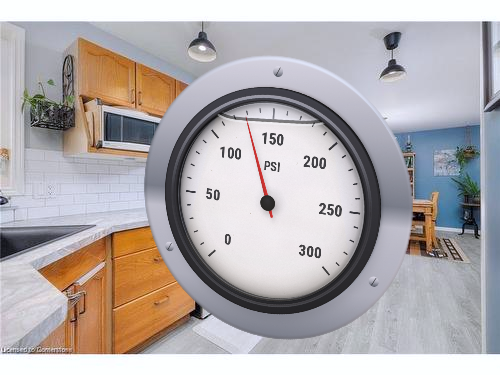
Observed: 130 psi
